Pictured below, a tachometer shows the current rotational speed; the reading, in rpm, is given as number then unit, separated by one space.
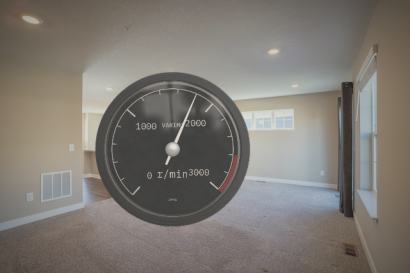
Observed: 1800 rpm
